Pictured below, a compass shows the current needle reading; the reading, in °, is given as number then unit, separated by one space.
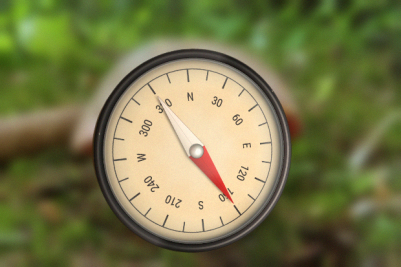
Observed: 150 °
